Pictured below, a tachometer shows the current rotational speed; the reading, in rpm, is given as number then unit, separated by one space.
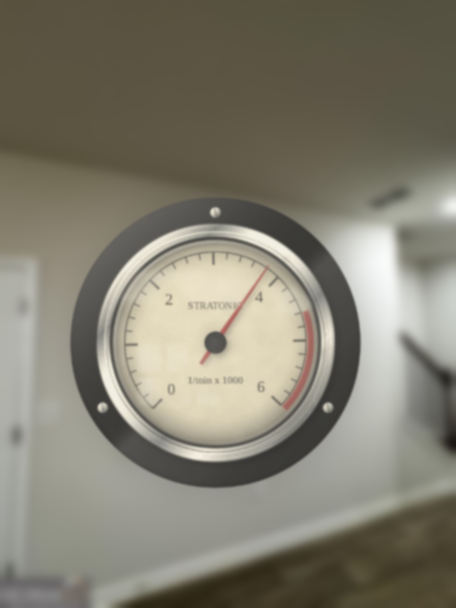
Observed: 3800 rpm
